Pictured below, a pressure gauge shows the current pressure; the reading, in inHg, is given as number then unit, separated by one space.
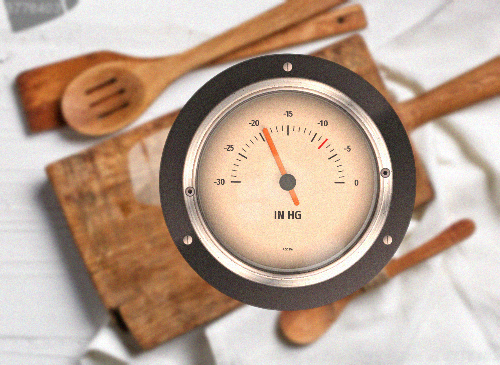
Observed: -19 inHg
